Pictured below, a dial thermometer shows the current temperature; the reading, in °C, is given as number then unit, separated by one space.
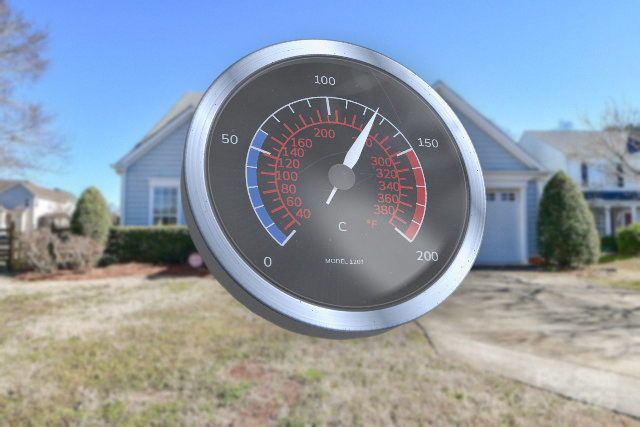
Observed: 125 °C
